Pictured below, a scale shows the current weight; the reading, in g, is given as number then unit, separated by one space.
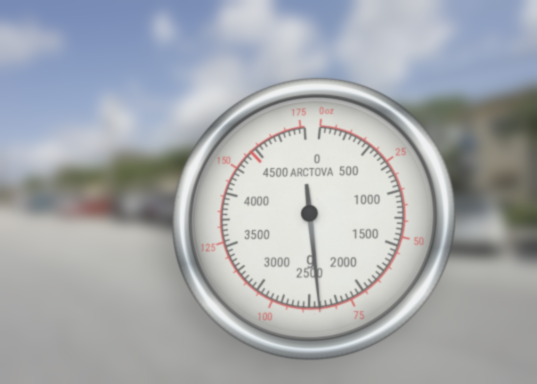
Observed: 2400 g
